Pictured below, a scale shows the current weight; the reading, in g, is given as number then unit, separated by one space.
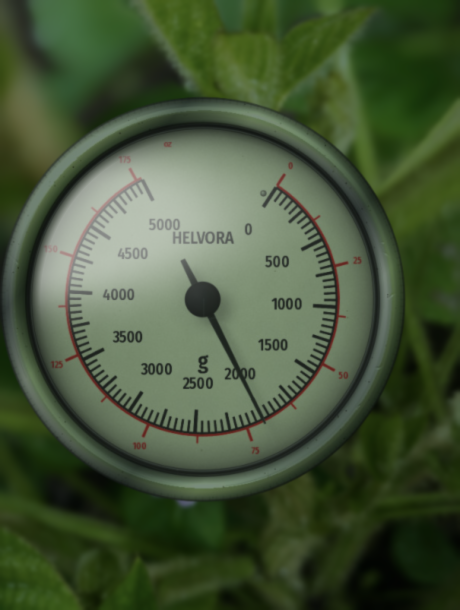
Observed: 2000 g
